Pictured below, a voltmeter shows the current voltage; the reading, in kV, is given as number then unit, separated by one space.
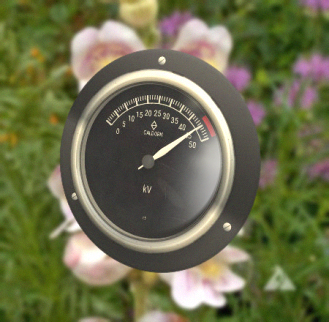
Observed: 45 kV
